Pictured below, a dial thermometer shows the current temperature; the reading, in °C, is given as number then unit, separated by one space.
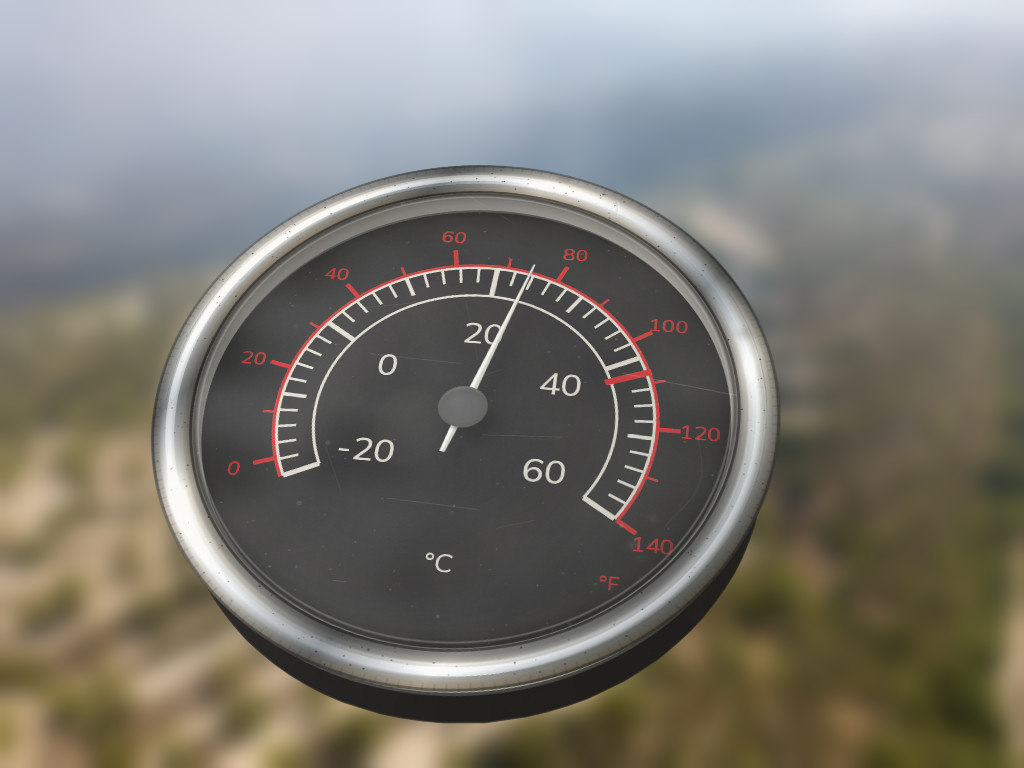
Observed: 24 °C
